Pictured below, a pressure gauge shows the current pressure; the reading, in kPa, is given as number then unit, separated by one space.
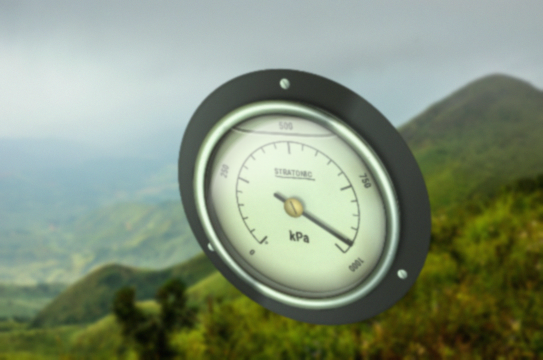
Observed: 950 kPa
